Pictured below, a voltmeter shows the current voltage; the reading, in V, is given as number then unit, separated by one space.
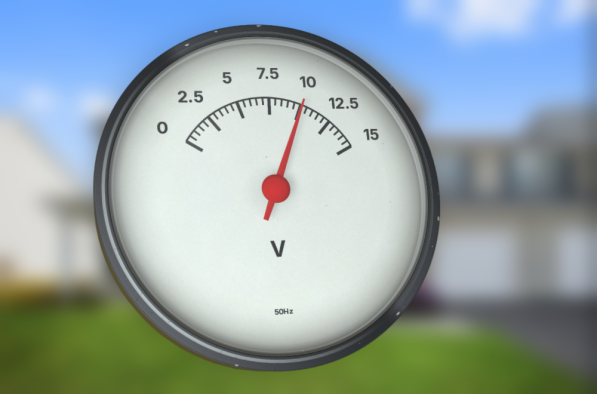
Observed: 10 V
